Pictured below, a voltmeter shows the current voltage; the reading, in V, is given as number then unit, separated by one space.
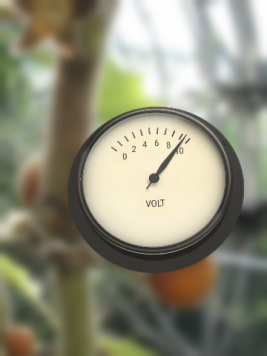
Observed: 9.5 V
